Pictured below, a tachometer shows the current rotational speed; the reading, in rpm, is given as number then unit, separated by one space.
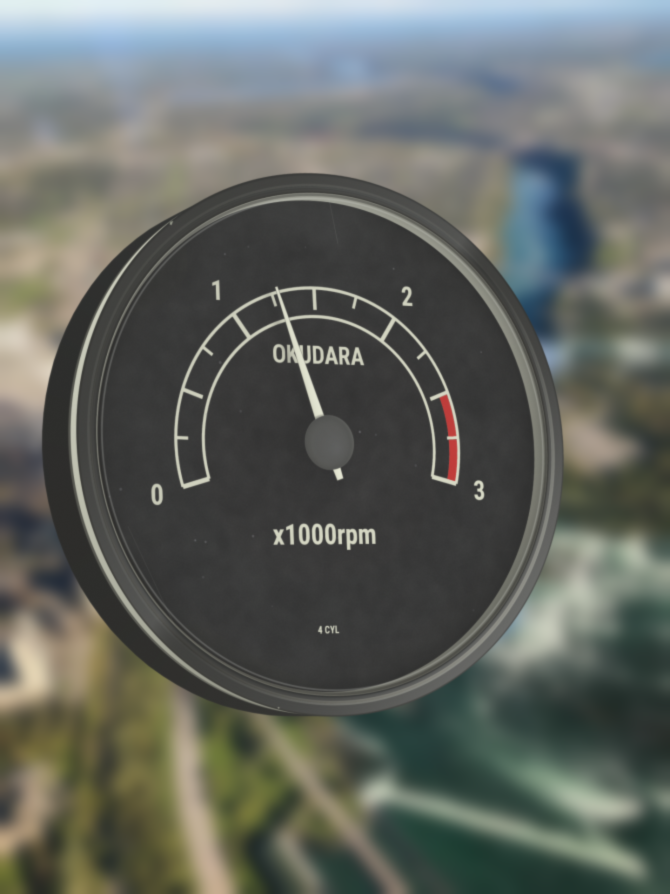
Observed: 1250 rpm
